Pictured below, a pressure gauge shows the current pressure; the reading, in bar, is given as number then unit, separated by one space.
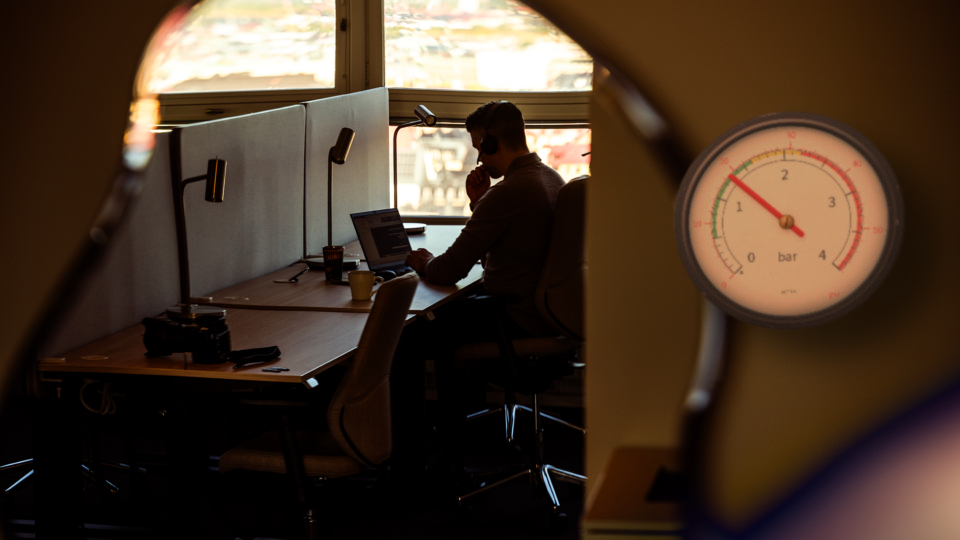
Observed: 1.3 bar
